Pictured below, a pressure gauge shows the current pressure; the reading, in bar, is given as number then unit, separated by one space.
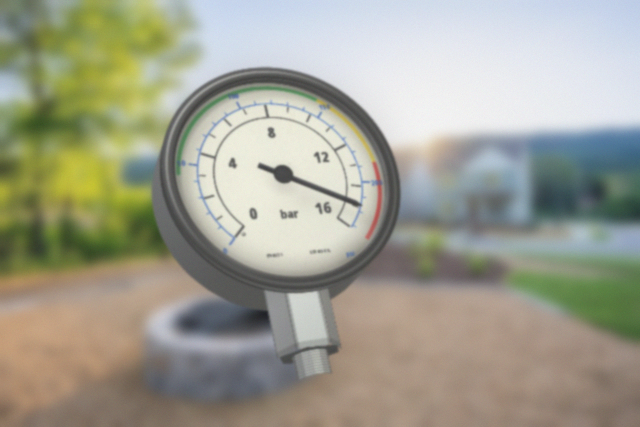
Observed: 15 bar
